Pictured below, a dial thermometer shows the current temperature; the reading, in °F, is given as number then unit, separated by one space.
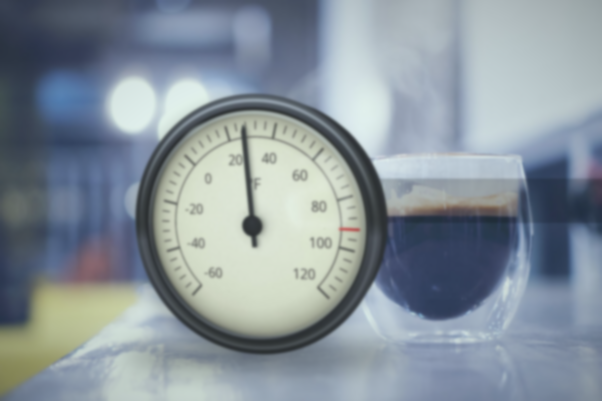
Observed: 28 °F
